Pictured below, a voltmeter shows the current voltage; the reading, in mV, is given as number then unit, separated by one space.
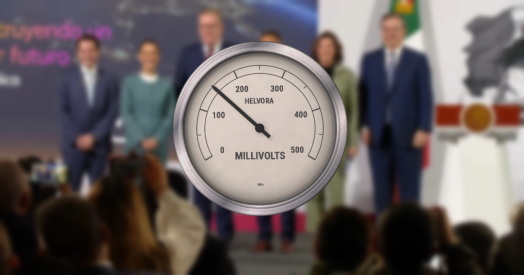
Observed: 150 mV
